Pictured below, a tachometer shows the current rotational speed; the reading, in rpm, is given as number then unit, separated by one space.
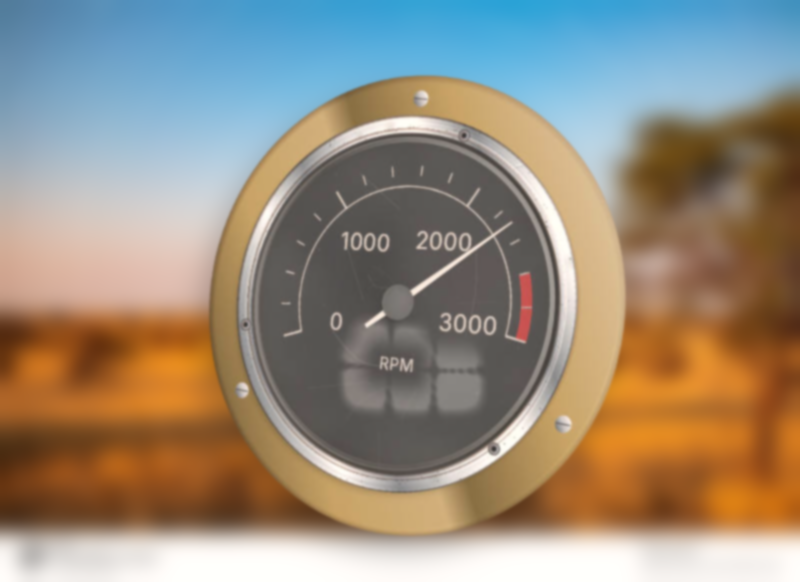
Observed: 2300 rpm
